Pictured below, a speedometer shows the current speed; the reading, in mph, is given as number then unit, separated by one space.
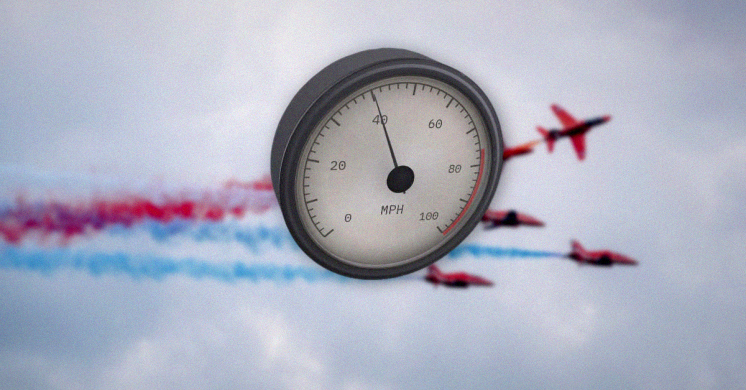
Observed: 40 mph
